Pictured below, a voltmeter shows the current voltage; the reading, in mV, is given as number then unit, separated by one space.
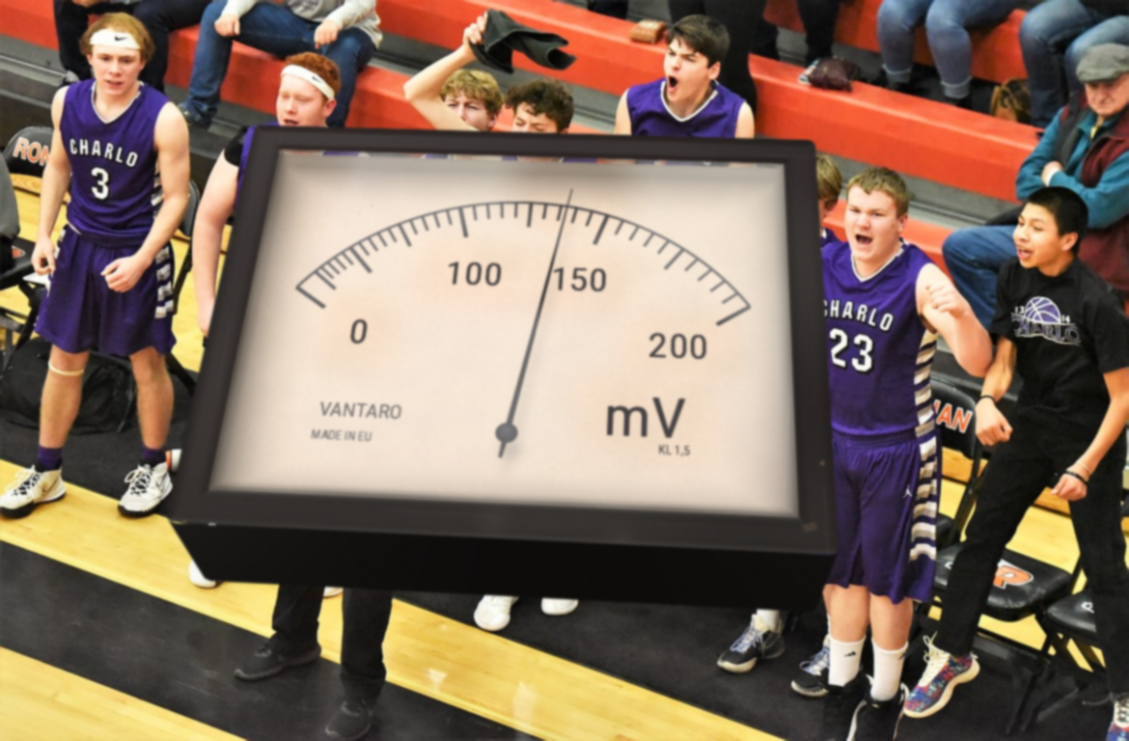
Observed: 137.5 mV
